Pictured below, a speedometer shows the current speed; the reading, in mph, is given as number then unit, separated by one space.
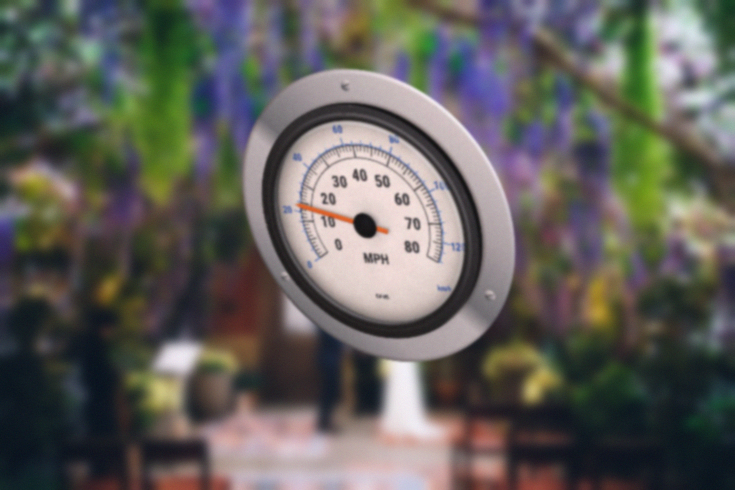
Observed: 15 mph
